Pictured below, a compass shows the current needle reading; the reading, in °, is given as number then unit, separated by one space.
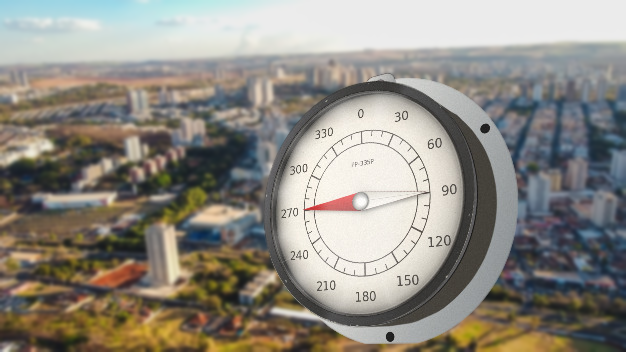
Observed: 270 °
